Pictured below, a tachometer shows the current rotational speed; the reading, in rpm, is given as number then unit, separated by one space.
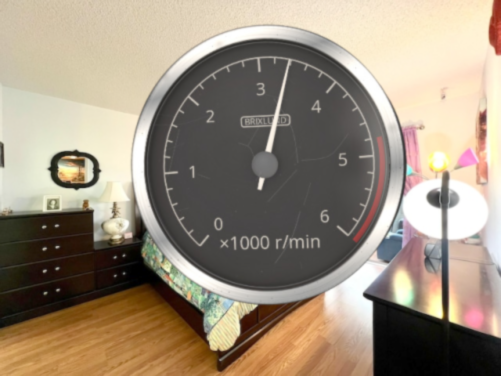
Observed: 3400 rpm
